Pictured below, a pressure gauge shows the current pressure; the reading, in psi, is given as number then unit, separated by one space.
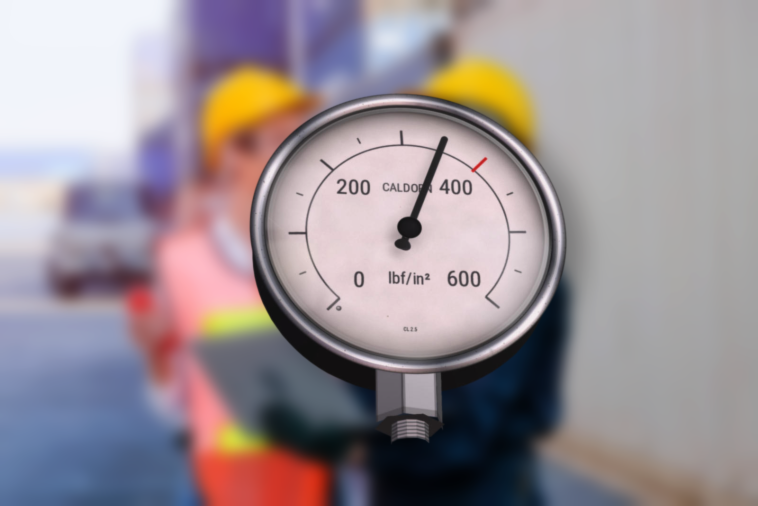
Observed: 350 psi
